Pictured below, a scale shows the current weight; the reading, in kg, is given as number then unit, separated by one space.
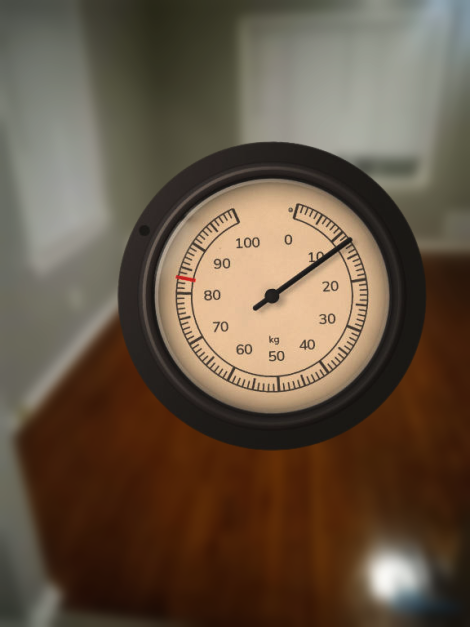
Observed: 12 kg
